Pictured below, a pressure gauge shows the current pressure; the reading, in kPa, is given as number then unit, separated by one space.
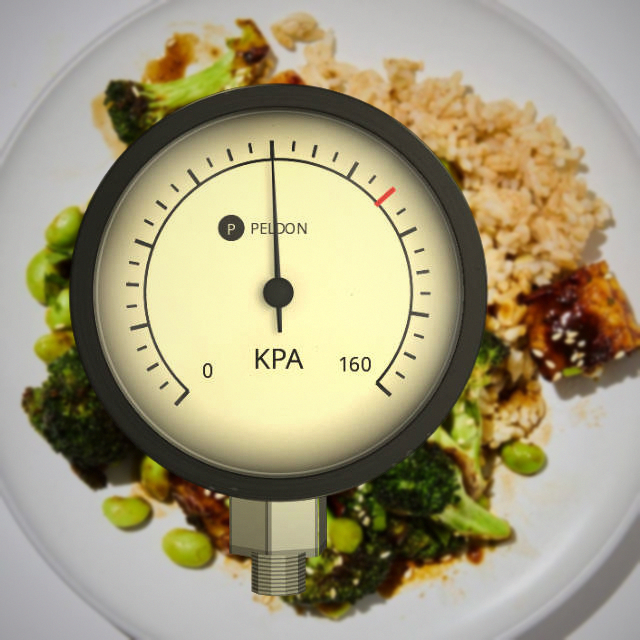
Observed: 80 kPa
